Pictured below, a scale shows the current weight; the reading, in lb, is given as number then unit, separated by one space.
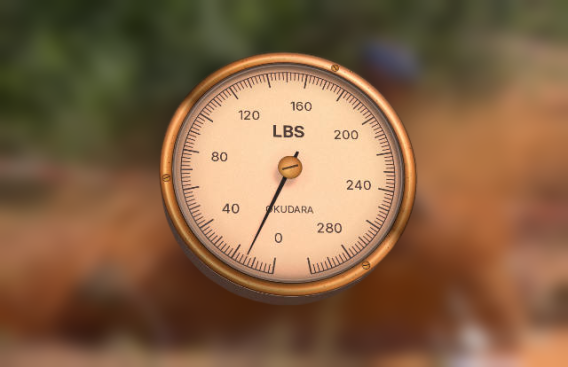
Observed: 14 lb
